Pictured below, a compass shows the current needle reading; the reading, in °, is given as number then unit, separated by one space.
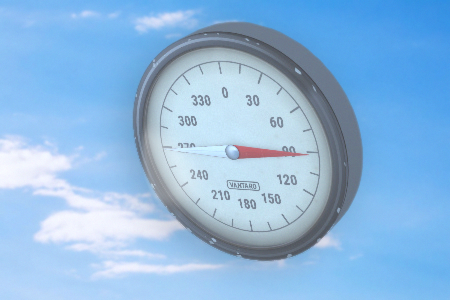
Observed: 90 °
